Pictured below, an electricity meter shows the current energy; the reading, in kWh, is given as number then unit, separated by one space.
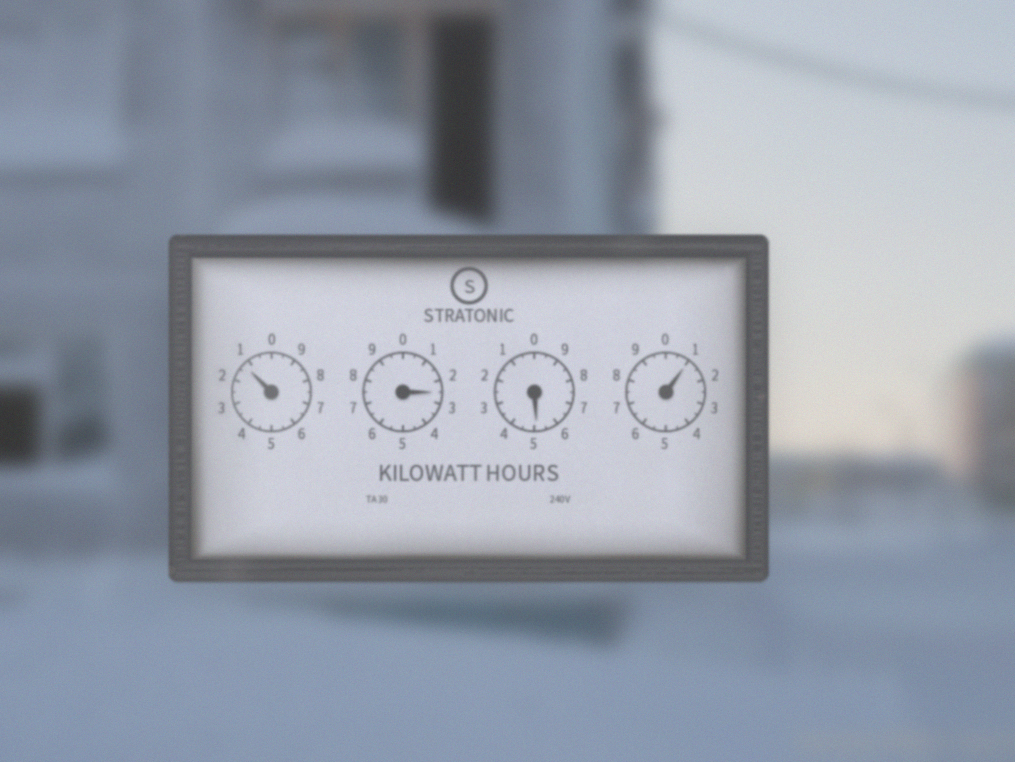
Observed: 1251 kWh
